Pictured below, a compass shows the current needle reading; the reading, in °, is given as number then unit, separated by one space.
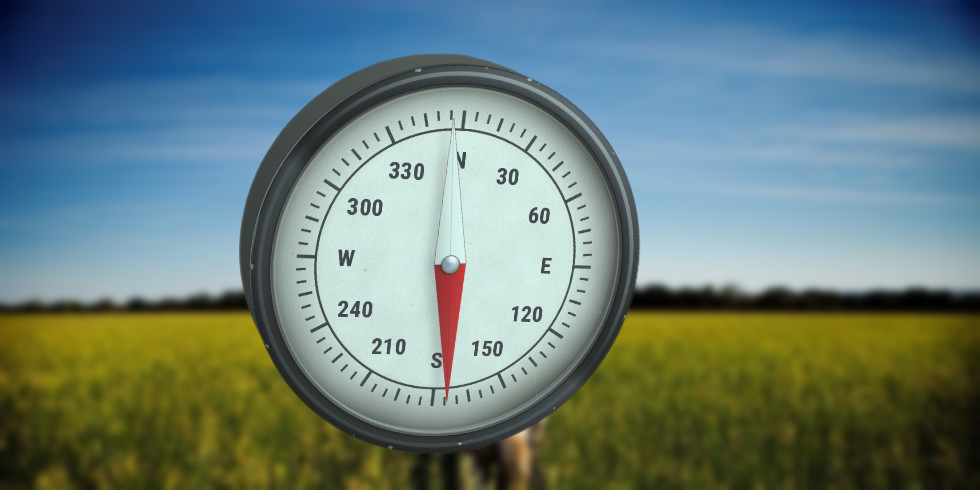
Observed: 175 °
